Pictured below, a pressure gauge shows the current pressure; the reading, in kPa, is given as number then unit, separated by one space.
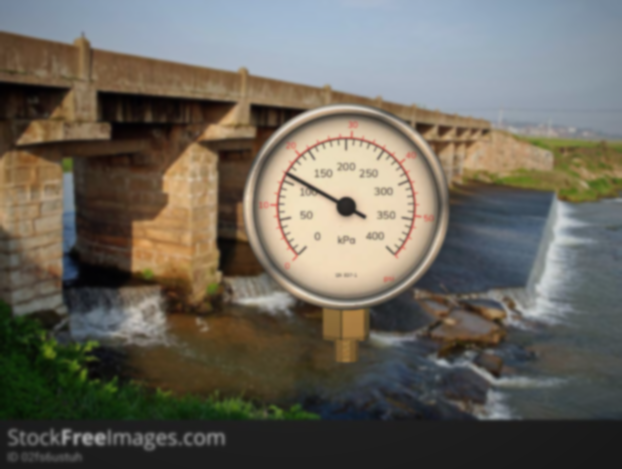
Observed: 110 kPa
